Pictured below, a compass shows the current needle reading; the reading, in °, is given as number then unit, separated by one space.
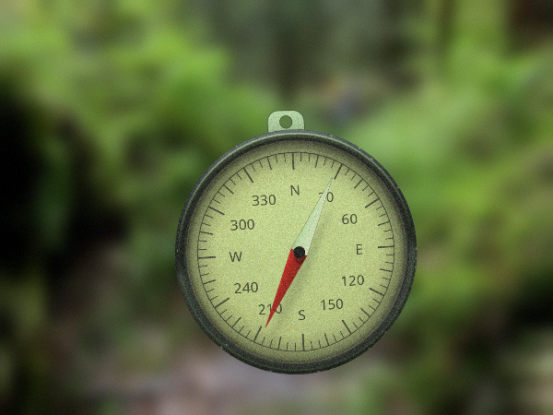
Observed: 207.5 °
